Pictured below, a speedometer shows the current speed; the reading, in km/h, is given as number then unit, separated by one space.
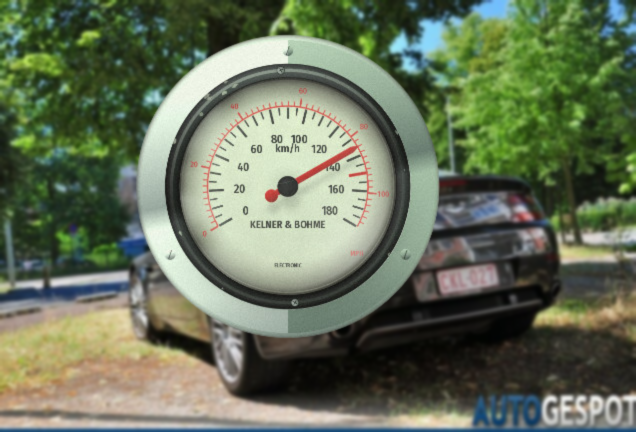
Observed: 135 km/h
